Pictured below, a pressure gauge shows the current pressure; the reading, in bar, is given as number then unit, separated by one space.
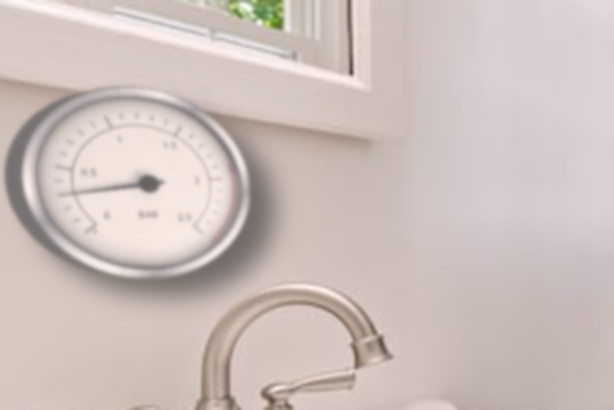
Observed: 0.3 bar
